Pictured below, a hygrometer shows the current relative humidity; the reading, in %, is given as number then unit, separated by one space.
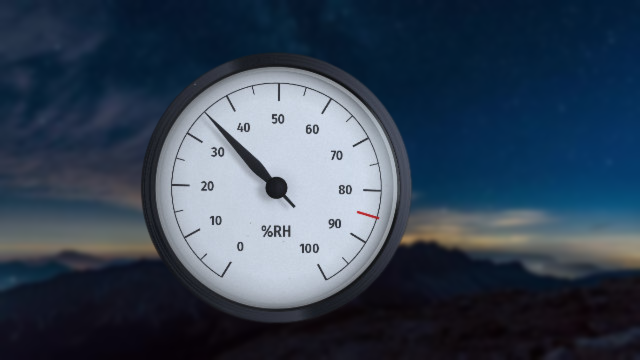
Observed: 35 %
